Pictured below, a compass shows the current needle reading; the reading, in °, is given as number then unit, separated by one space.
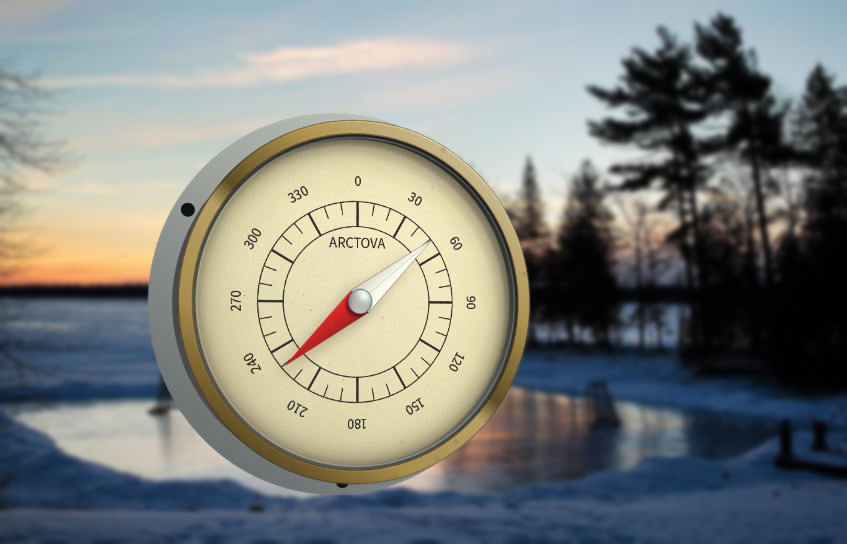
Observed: 230 °
